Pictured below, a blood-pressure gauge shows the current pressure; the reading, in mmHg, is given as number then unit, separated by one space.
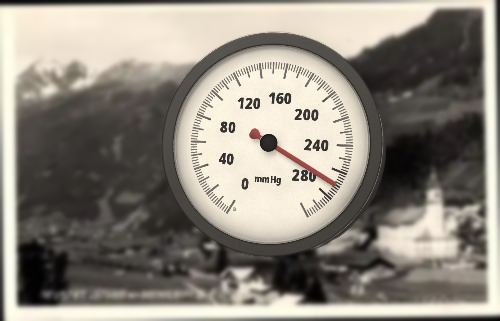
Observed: 270 mmHg
